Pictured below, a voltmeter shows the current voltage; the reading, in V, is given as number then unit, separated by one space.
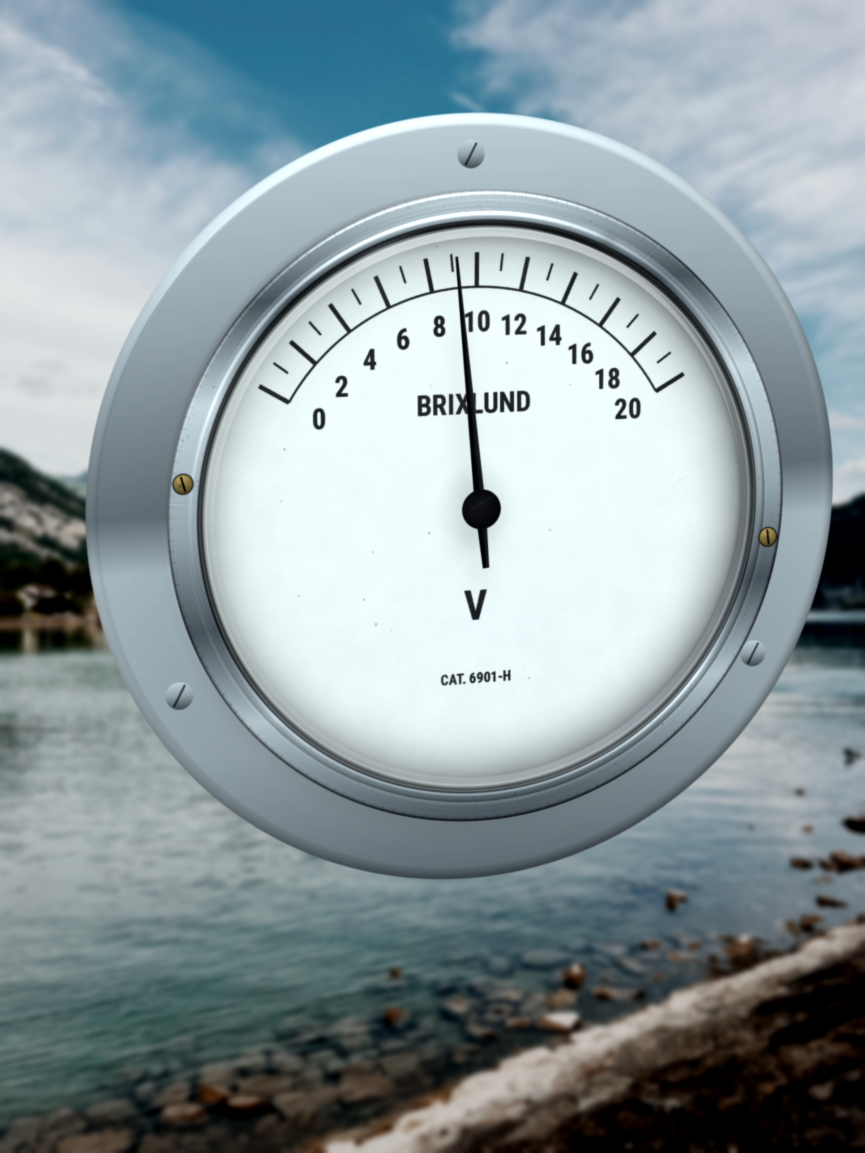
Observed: 9 V
